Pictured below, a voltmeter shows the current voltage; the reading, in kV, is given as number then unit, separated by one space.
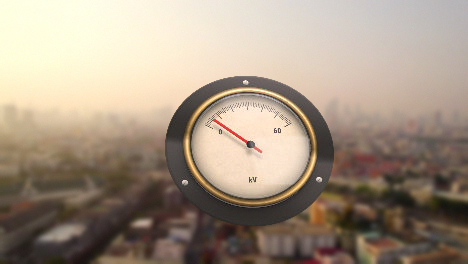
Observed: 5 kV
